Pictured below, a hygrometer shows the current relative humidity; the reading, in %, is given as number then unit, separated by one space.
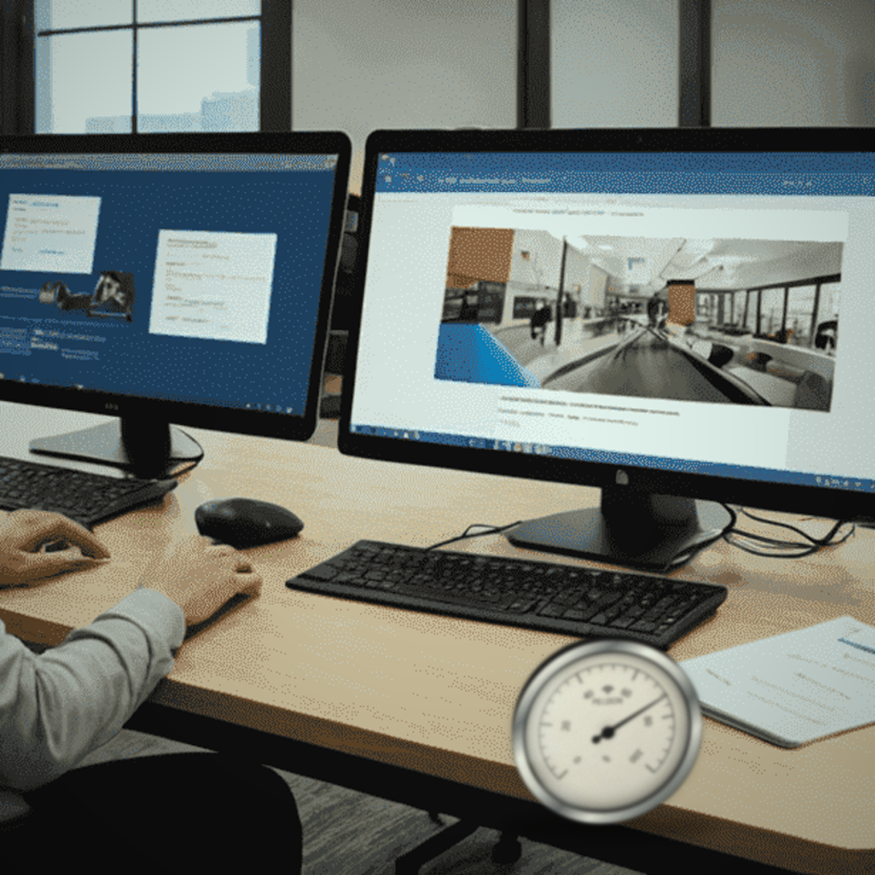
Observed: 72 %
